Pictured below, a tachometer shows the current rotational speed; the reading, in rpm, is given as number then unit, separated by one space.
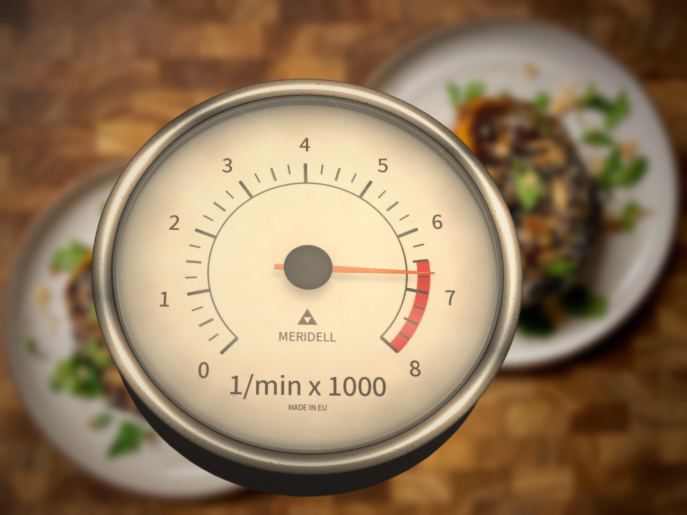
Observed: 6750 rpm
